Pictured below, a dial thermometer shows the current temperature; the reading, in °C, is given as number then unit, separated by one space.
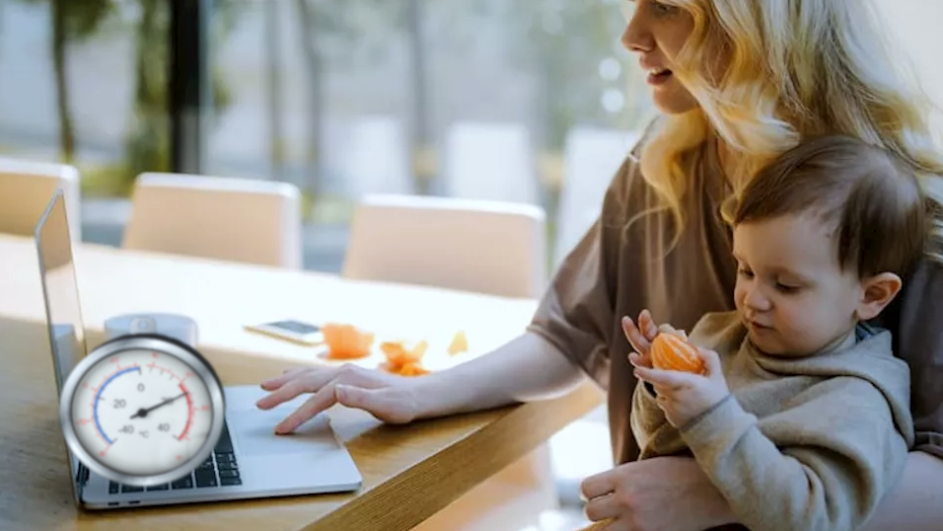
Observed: 20 °C
